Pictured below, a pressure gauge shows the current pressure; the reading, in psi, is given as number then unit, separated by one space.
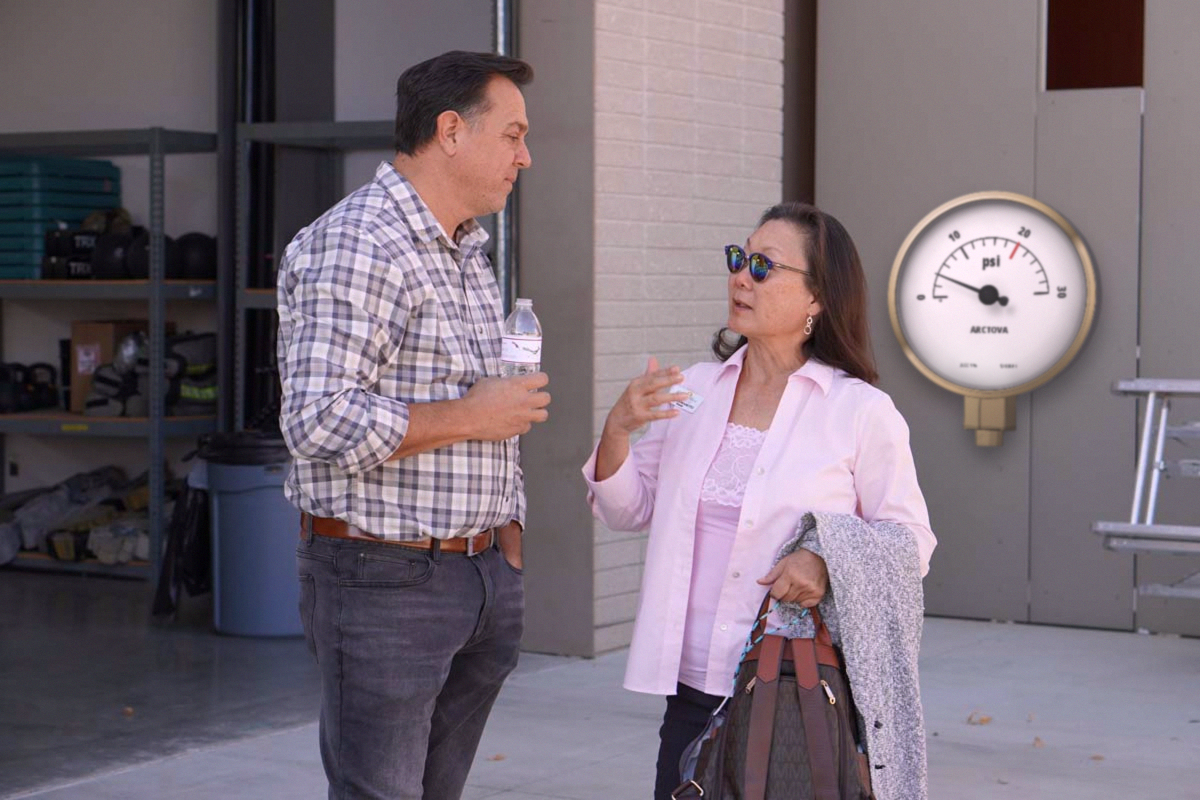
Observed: 4 psi
